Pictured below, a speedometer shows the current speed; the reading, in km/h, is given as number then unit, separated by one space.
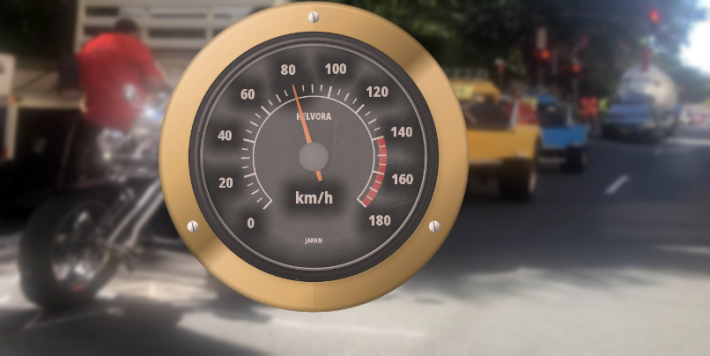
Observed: 80 km/h
